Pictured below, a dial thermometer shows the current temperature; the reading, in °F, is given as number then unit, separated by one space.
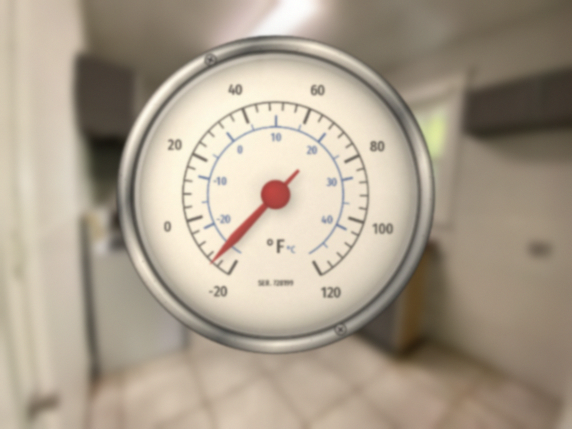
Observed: -14 °F
